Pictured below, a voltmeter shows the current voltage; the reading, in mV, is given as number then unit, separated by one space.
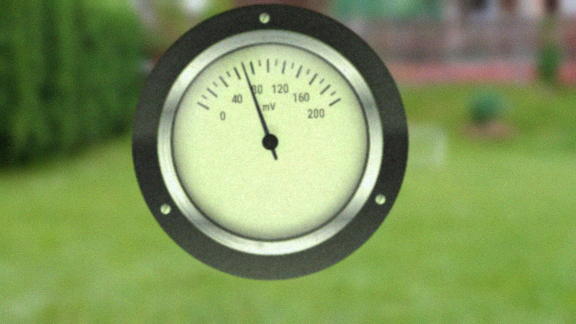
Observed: 70 mV
